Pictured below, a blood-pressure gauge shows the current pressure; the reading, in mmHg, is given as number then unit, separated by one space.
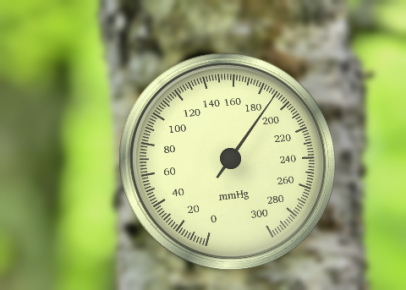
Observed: 190 mmHg
